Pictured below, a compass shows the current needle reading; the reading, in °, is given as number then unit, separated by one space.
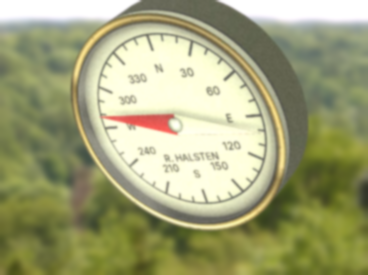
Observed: 280 °
